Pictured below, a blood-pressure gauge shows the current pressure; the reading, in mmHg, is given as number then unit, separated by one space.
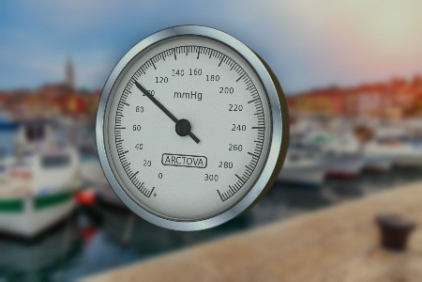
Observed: 100 mmHg
